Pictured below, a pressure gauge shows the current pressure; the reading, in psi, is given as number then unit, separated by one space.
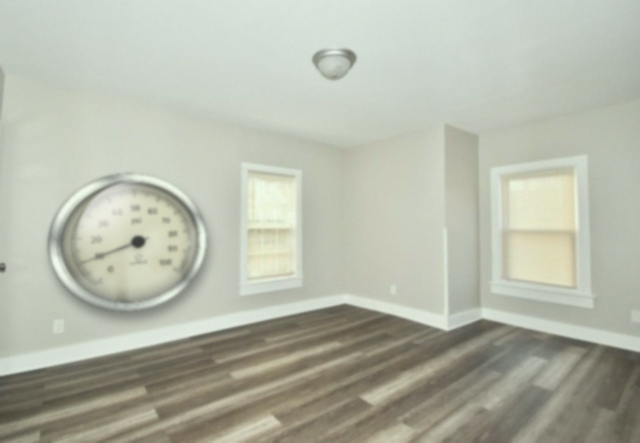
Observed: 10 psi
